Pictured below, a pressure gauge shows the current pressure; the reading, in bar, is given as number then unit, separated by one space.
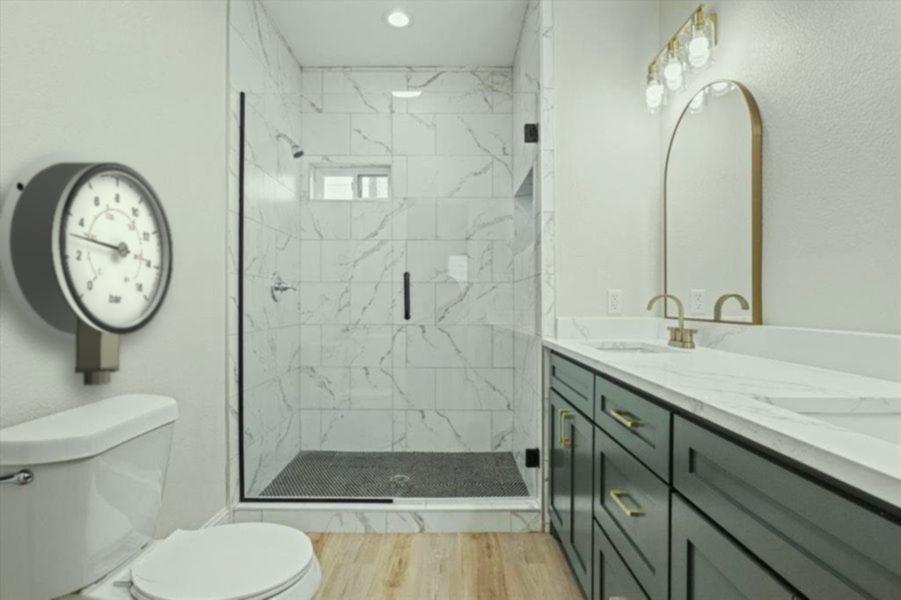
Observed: 3 bar
